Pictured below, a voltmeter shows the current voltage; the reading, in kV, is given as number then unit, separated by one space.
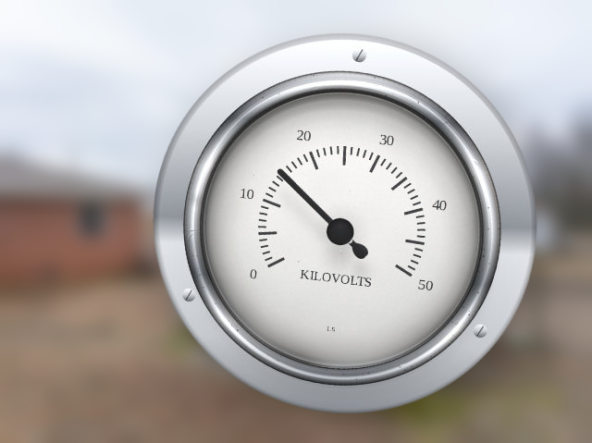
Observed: 15 kV
